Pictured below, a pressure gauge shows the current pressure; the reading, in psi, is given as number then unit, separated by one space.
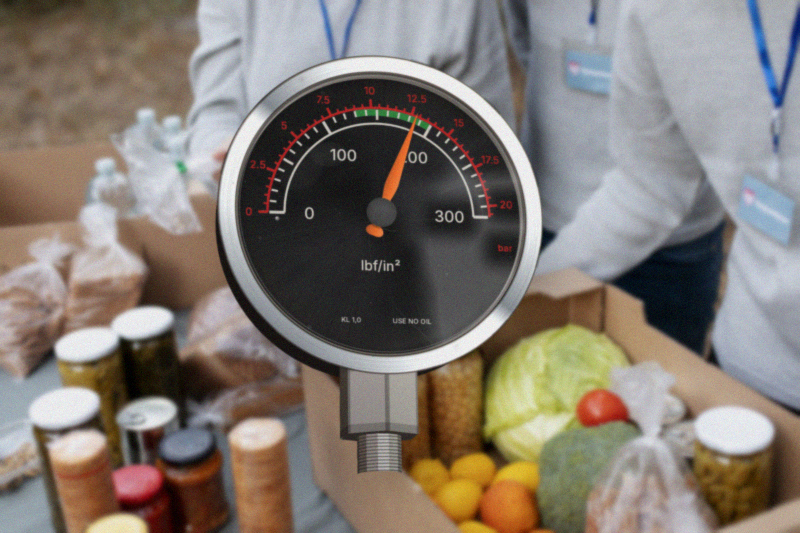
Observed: 185 psi
